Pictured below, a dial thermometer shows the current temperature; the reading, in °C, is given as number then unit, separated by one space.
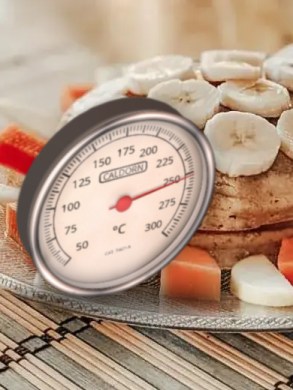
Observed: 250 °C
